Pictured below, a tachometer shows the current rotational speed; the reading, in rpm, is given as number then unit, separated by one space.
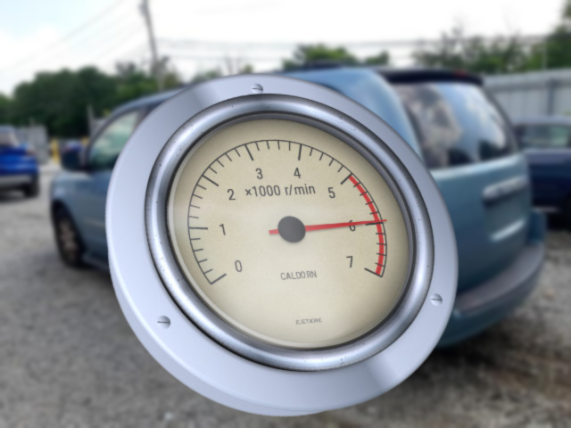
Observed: 6000 rpm
